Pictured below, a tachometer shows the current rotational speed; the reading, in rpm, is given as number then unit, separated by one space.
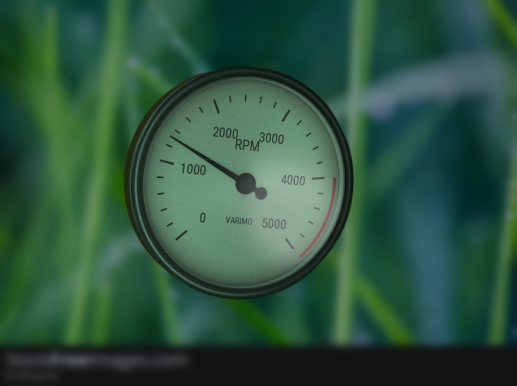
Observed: 1300 rpm
